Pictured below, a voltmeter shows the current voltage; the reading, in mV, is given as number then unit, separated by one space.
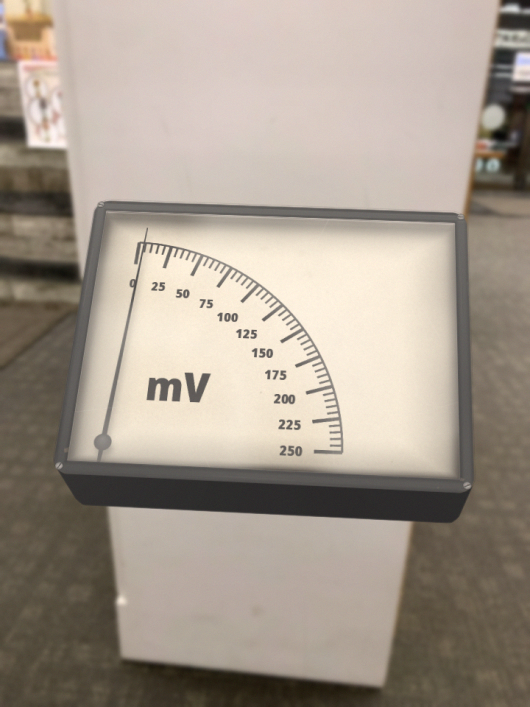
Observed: 5 mV
